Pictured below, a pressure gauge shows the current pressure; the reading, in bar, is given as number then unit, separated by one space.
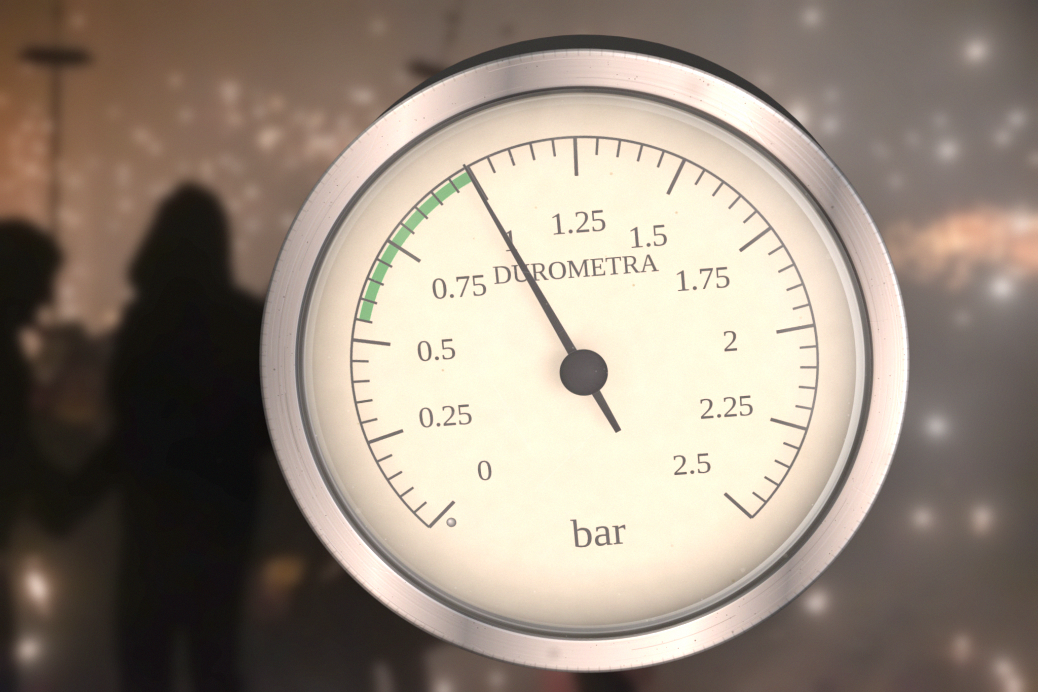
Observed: 1 bar
